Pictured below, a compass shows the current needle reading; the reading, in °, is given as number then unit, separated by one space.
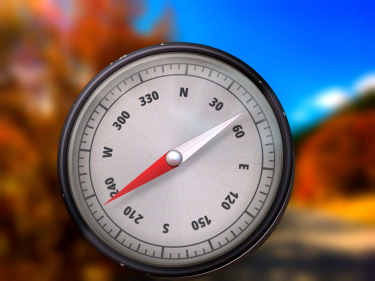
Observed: 230 °
